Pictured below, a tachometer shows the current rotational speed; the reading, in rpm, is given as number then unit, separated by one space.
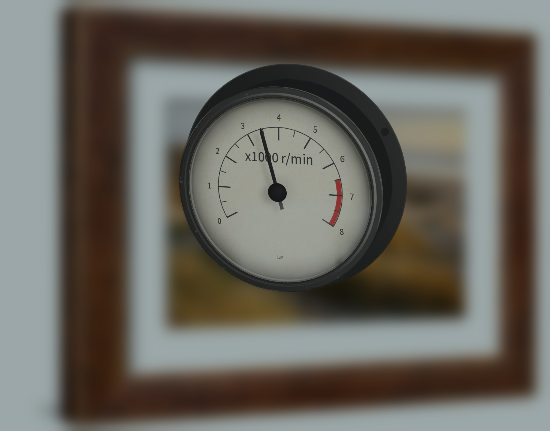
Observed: 3500 rpm
